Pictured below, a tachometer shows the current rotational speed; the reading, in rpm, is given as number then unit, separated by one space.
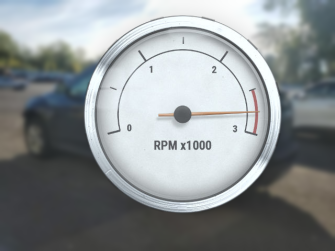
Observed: 2750 rpm
